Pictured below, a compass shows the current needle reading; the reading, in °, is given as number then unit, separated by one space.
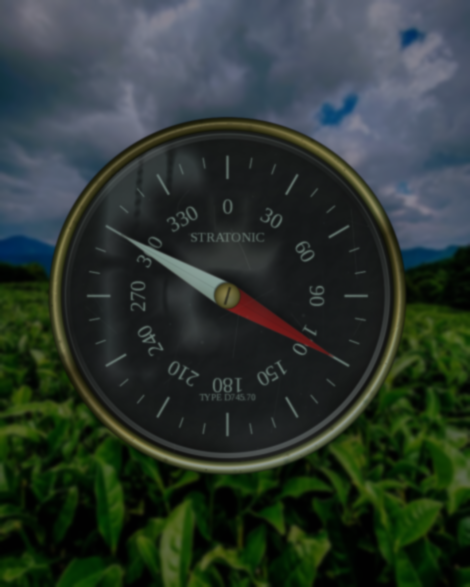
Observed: 120 °
